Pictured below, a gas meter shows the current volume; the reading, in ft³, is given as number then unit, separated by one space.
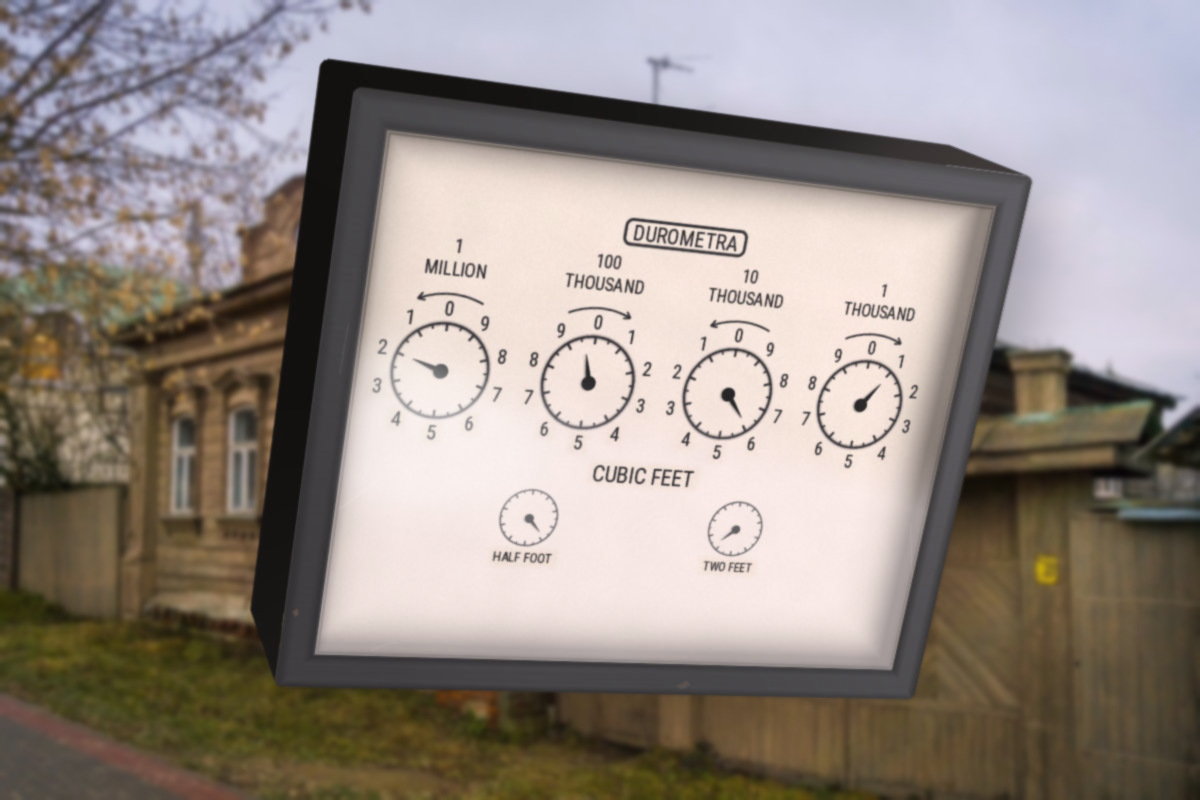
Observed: 196100 ft³
